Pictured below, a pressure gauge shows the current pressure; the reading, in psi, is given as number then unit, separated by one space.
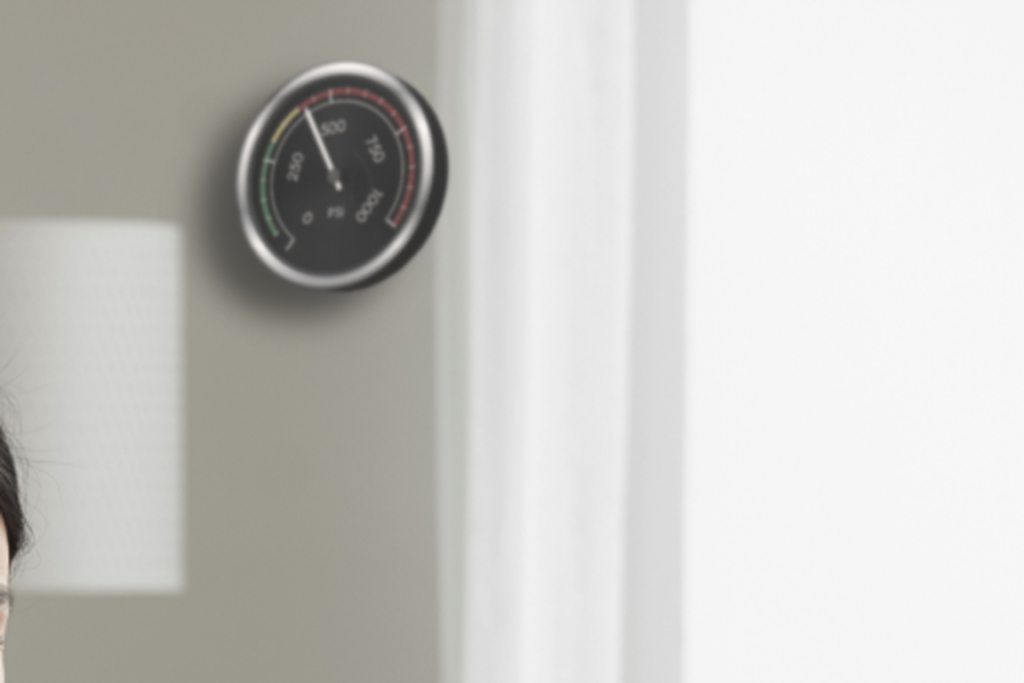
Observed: 425 psi
